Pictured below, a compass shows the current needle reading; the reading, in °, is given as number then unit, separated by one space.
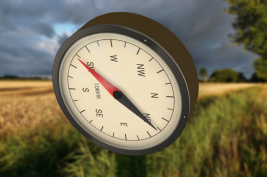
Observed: 225 °
